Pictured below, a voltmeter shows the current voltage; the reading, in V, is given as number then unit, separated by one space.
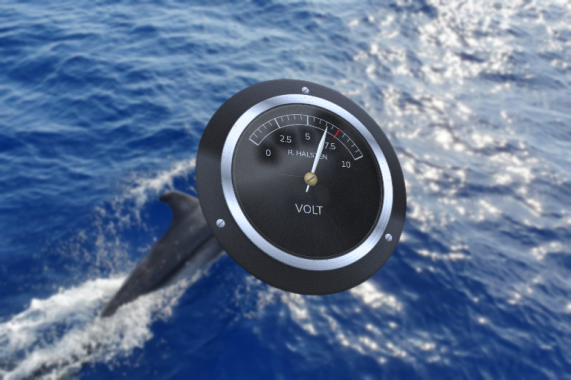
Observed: 6.5 V
